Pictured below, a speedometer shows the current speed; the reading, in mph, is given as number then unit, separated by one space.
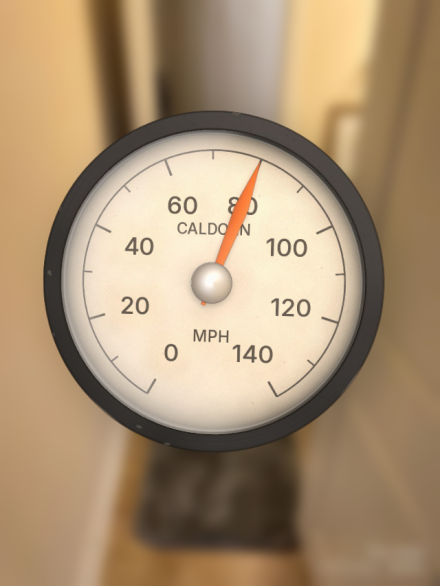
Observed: 80 mph
